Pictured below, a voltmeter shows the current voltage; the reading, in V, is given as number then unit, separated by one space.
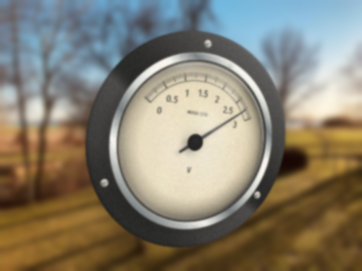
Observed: 2.75 V
